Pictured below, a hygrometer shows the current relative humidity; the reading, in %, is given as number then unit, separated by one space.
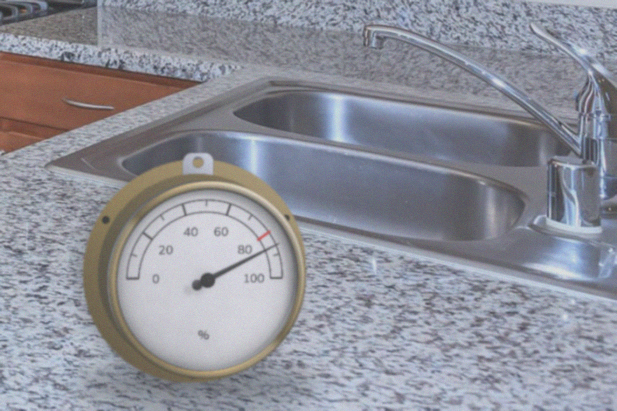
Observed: 85 %
